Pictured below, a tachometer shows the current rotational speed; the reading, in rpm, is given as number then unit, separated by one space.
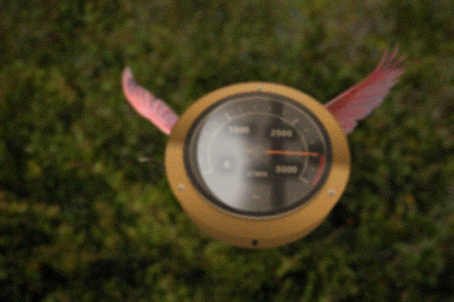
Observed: 2600 rpm
